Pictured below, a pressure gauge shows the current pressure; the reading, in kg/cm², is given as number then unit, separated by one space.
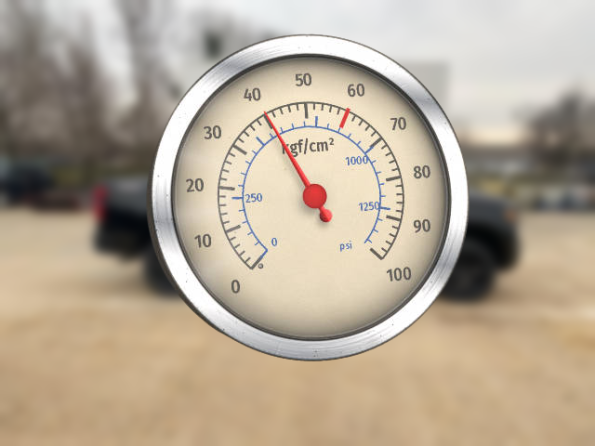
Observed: 40 kg/cm²
